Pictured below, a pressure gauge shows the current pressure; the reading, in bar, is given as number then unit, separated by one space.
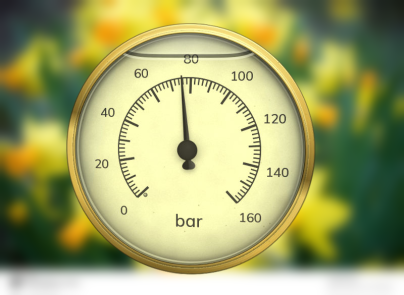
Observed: 76 bar
